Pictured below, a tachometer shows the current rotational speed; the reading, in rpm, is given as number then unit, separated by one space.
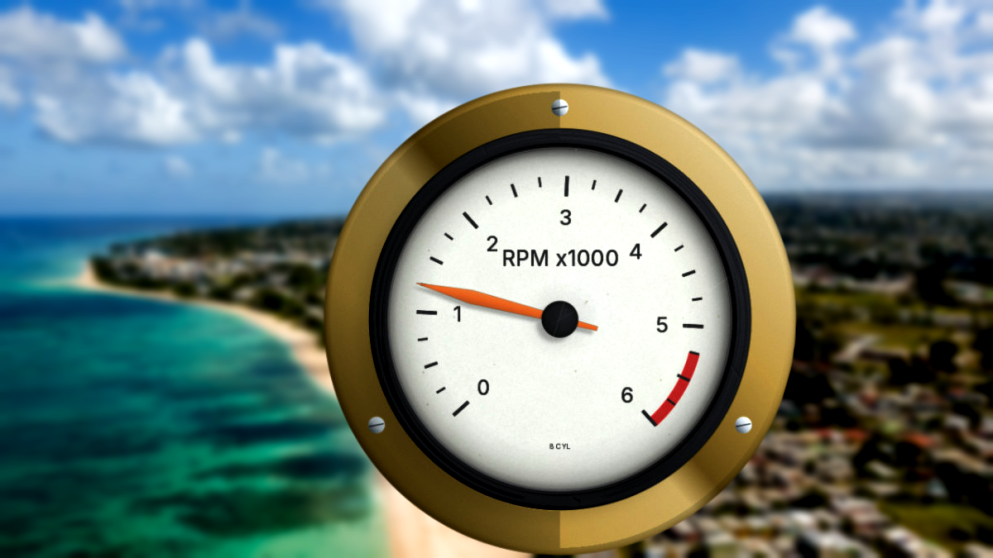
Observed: 1250 rpm
